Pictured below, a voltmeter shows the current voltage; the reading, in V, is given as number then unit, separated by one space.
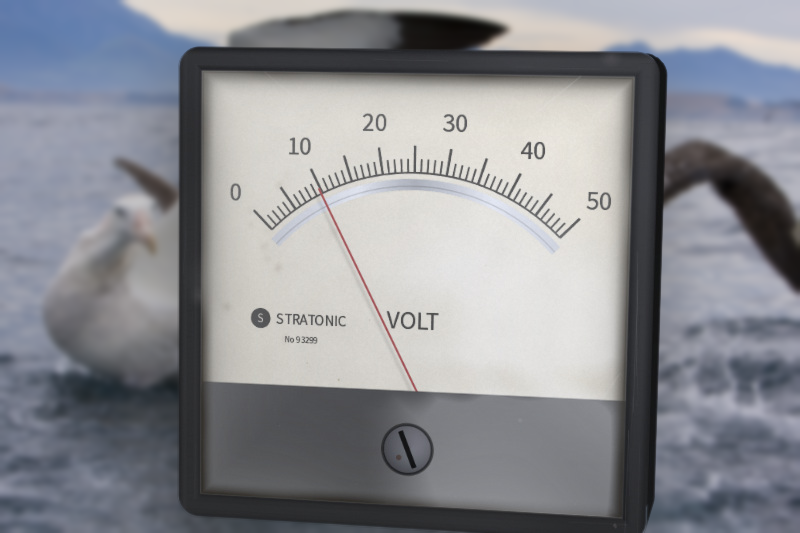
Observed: 10 V
